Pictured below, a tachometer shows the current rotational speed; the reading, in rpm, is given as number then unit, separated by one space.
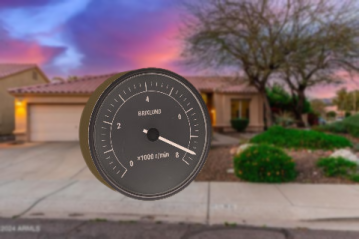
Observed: 7600 rpm
